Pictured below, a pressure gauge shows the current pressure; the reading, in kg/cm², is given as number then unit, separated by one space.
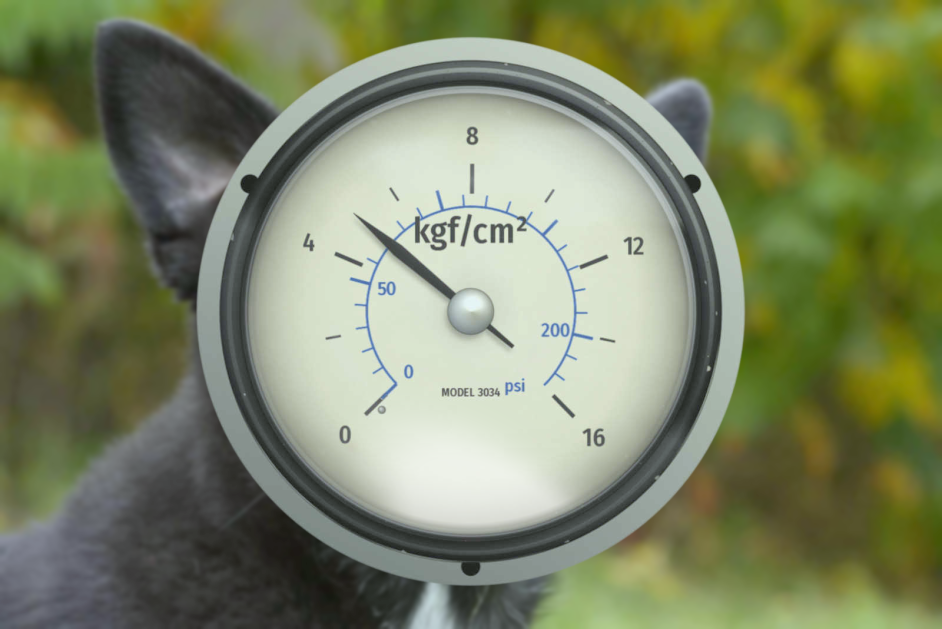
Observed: 5 kg/cm²
